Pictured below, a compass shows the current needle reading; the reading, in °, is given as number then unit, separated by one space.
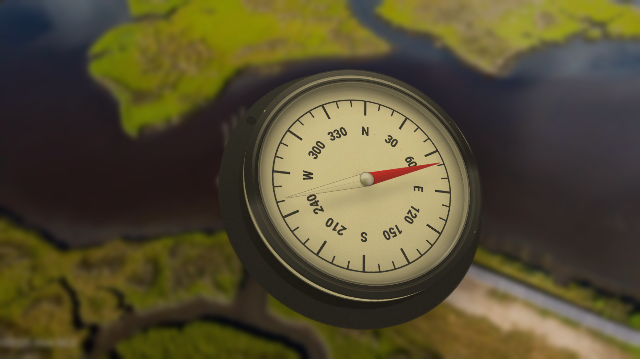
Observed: 70 °
